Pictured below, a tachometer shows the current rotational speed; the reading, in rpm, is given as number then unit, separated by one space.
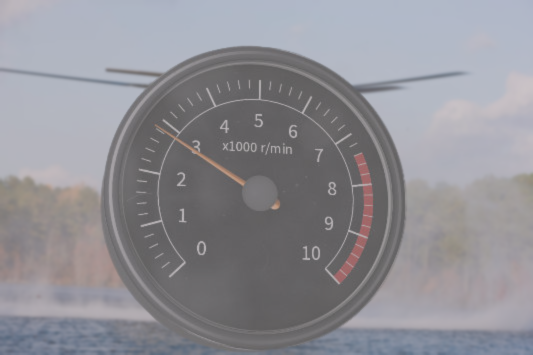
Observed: 2800 rpm
